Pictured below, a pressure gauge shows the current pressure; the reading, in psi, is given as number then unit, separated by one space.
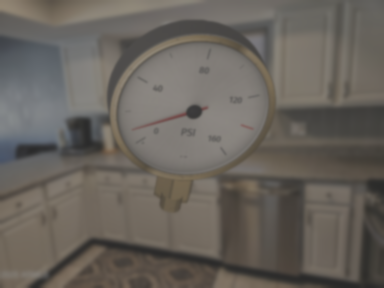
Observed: 10 psi
